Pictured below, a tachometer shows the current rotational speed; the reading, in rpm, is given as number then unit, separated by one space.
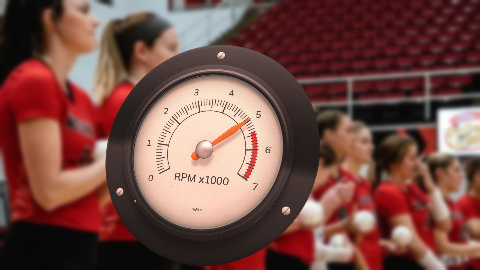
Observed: 5000 rpm
